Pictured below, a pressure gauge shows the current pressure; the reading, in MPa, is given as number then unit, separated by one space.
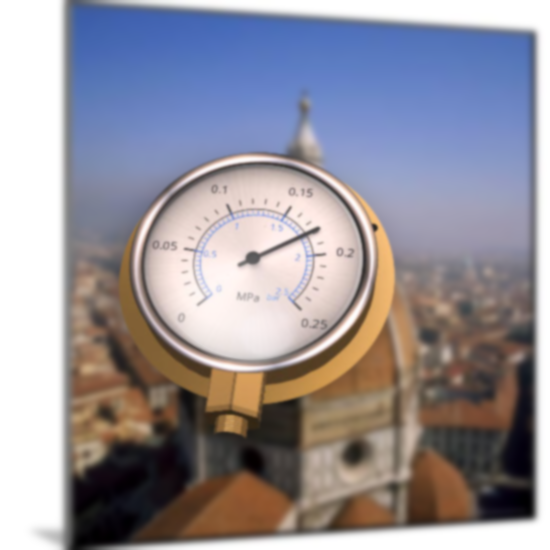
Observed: 0.18 MPa
